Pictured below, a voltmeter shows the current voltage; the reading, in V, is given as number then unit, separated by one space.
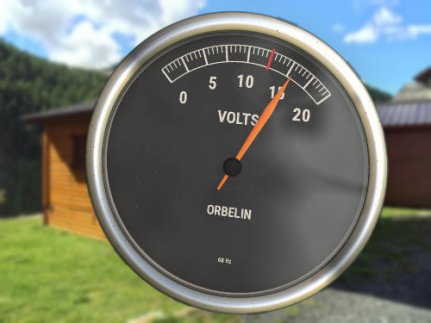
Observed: 15.5 V
